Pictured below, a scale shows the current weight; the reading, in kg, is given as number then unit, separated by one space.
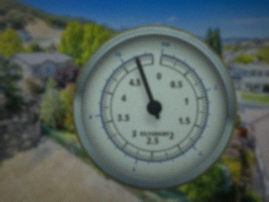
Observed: 4.75 kg
